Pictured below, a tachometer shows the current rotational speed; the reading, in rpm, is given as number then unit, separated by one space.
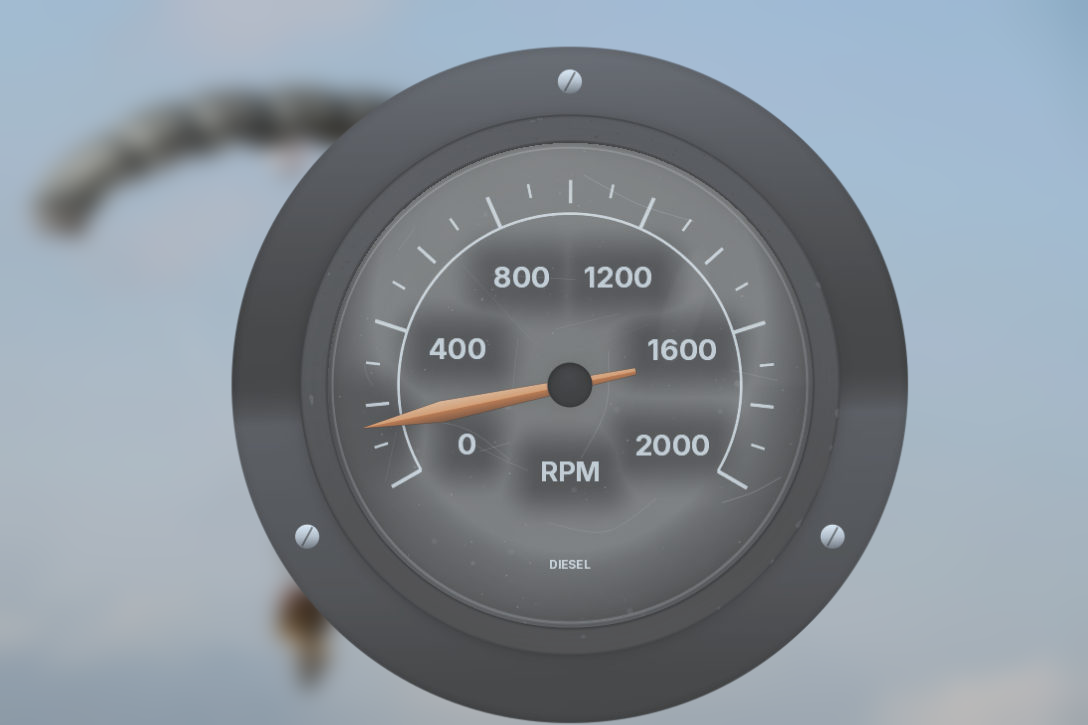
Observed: 150 rpm
